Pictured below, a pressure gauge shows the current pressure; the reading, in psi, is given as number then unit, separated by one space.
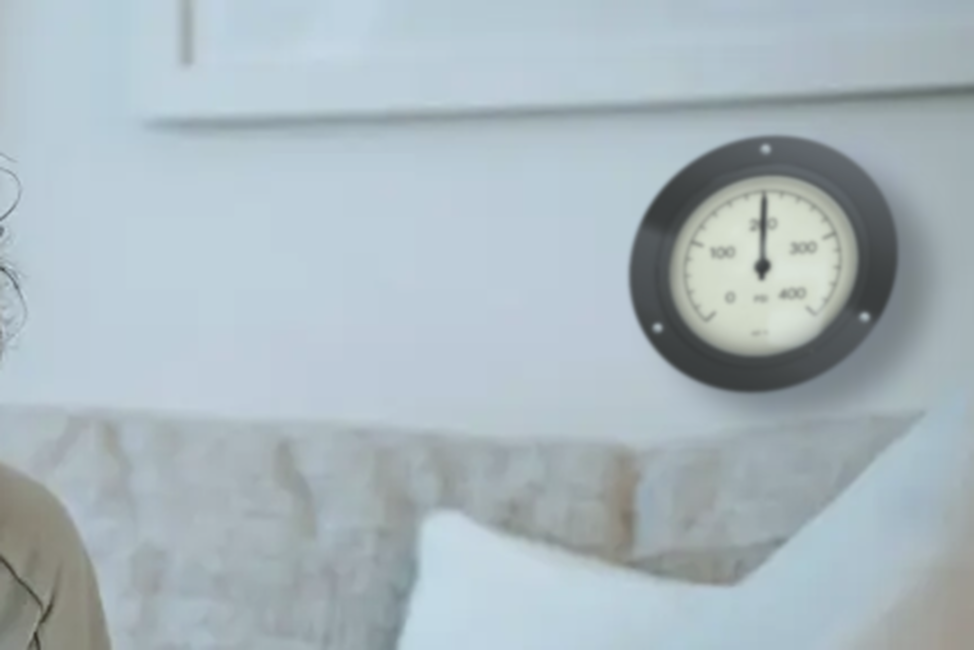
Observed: 200 psi
